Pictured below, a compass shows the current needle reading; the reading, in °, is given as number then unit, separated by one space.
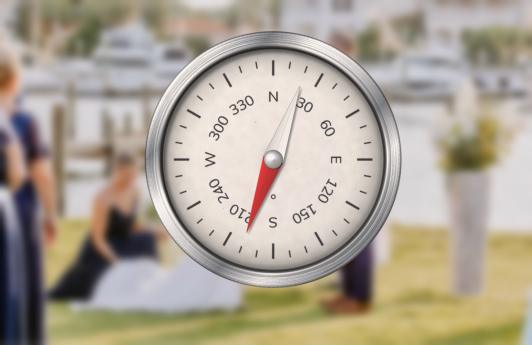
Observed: 200 °
